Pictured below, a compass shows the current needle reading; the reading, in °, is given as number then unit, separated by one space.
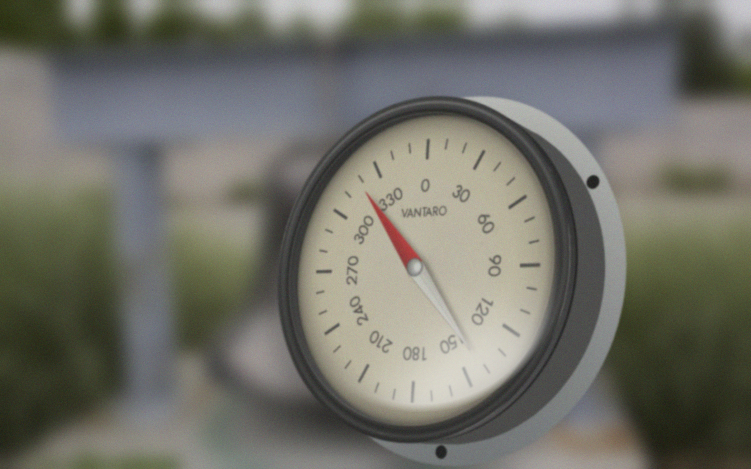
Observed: 320 °
